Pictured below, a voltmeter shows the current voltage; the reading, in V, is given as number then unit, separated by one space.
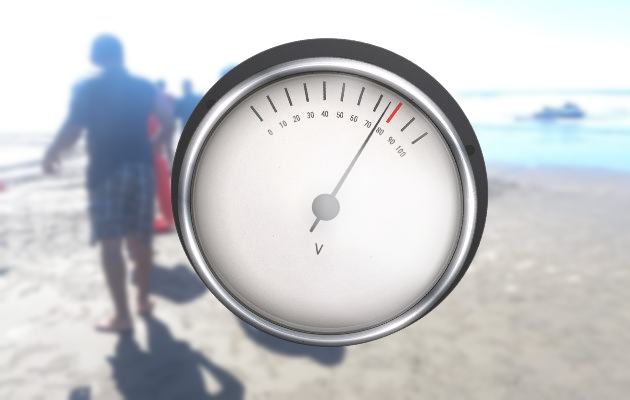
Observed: 75 V
